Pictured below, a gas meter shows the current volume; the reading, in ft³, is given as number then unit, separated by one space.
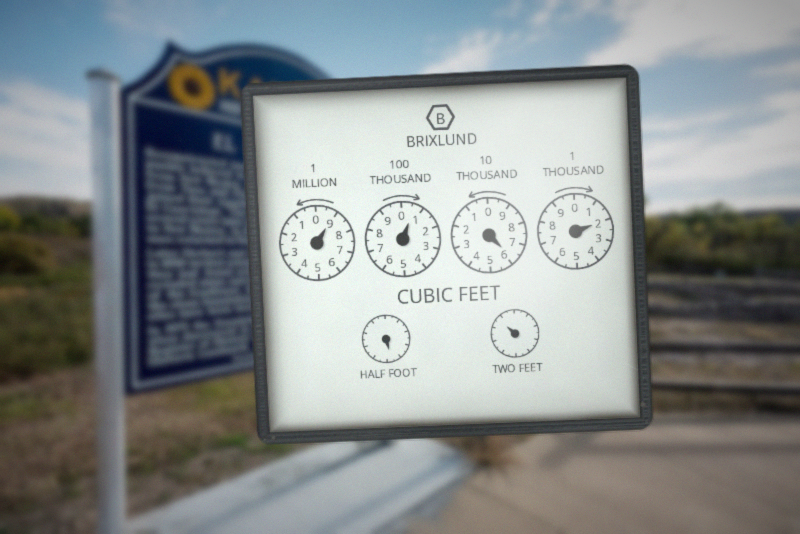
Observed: 906200 ft³
